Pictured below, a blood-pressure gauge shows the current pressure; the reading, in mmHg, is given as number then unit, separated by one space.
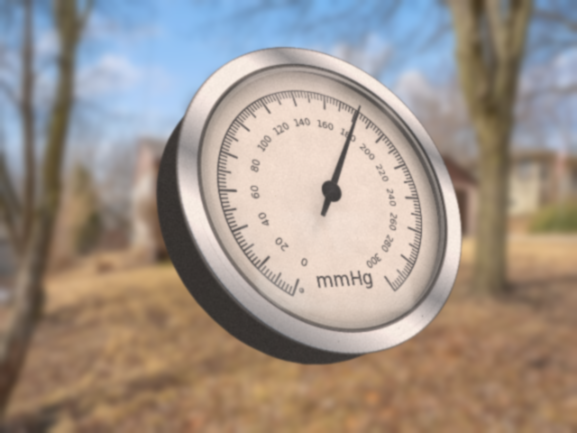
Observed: 180 mmHg
